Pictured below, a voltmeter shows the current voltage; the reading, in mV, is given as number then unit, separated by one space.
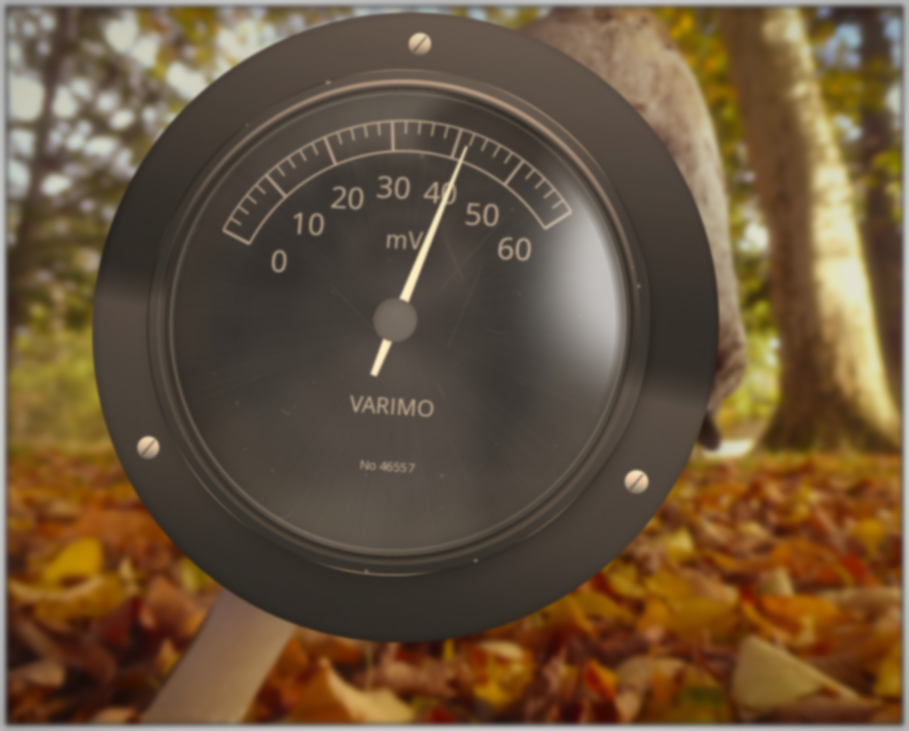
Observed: 42 mV
